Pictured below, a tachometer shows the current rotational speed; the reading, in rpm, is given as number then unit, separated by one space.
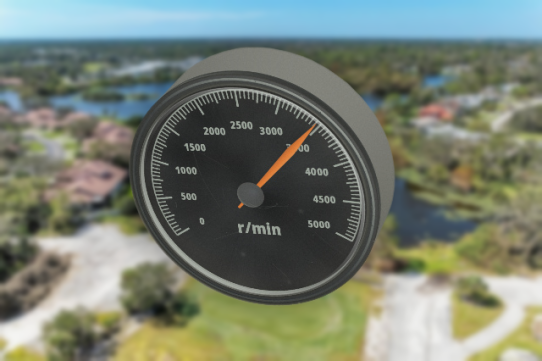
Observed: 3450 rpm
